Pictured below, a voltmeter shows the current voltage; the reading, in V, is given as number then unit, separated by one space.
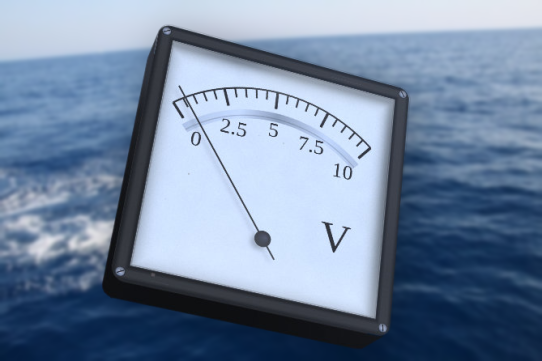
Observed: 0.5 V
